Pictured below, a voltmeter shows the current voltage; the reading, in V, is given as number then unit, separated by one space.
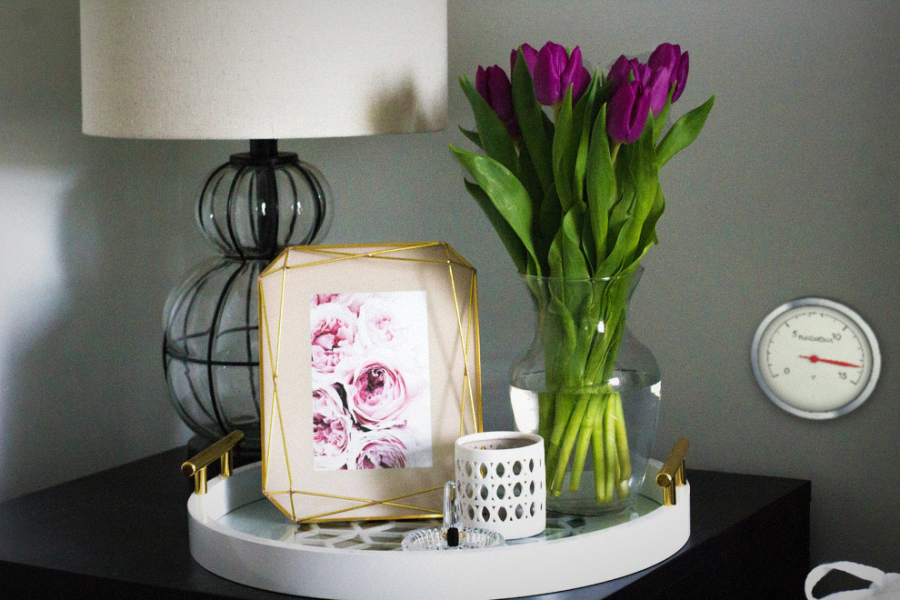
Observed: 13.5 V
